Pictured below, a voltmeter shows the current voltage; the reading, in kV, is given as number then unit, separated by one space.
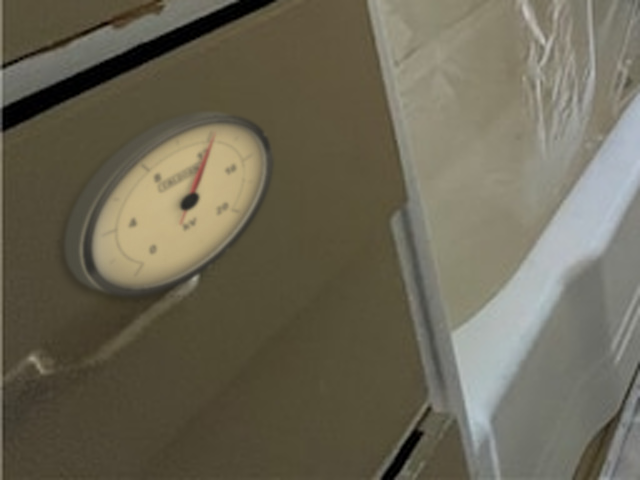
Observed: 12 kV
